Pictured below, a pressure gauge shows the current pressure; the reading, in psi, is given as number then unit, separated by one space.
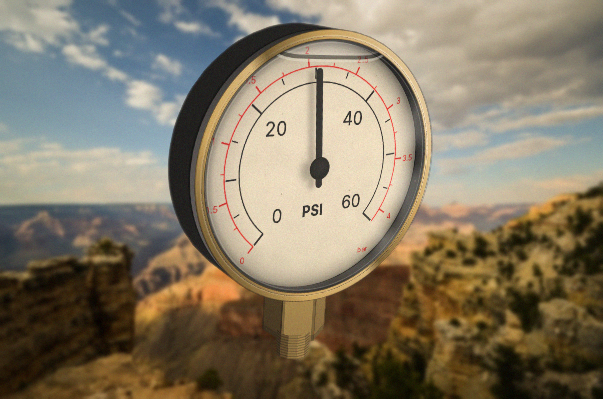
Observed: 30 psi
